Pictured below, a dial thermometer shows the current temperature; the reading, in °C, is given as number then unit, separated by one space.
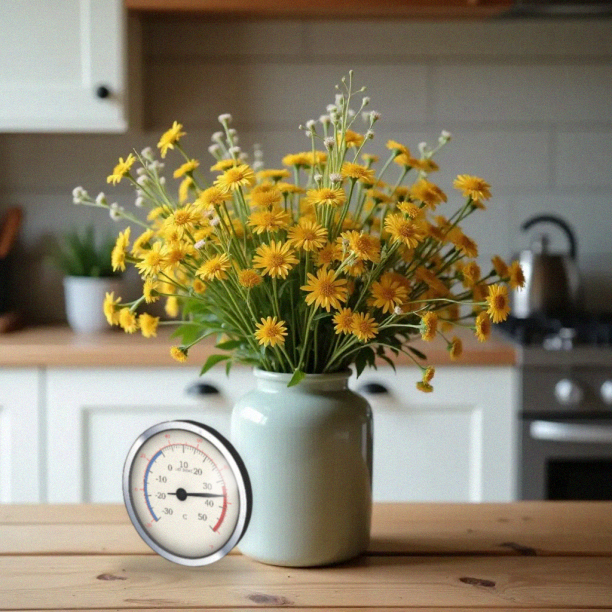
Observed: 35 °C
